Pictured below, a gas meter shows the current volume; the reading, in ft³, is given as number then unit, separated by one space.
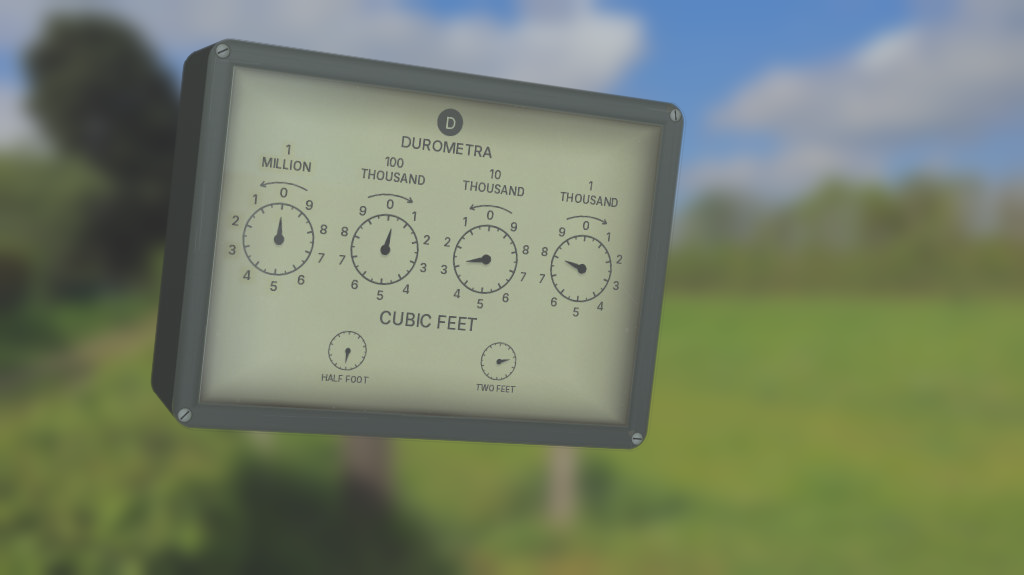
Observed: 2800 ft³
